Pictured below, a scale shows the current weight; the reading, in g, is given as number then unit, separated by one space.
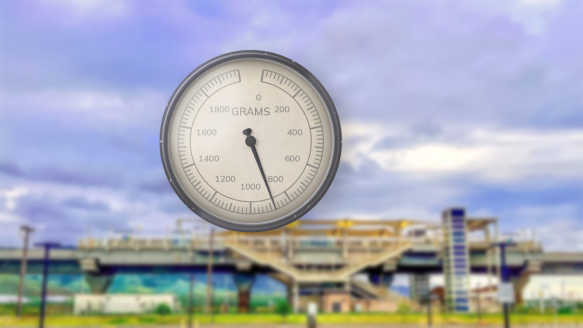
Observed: 880 g
